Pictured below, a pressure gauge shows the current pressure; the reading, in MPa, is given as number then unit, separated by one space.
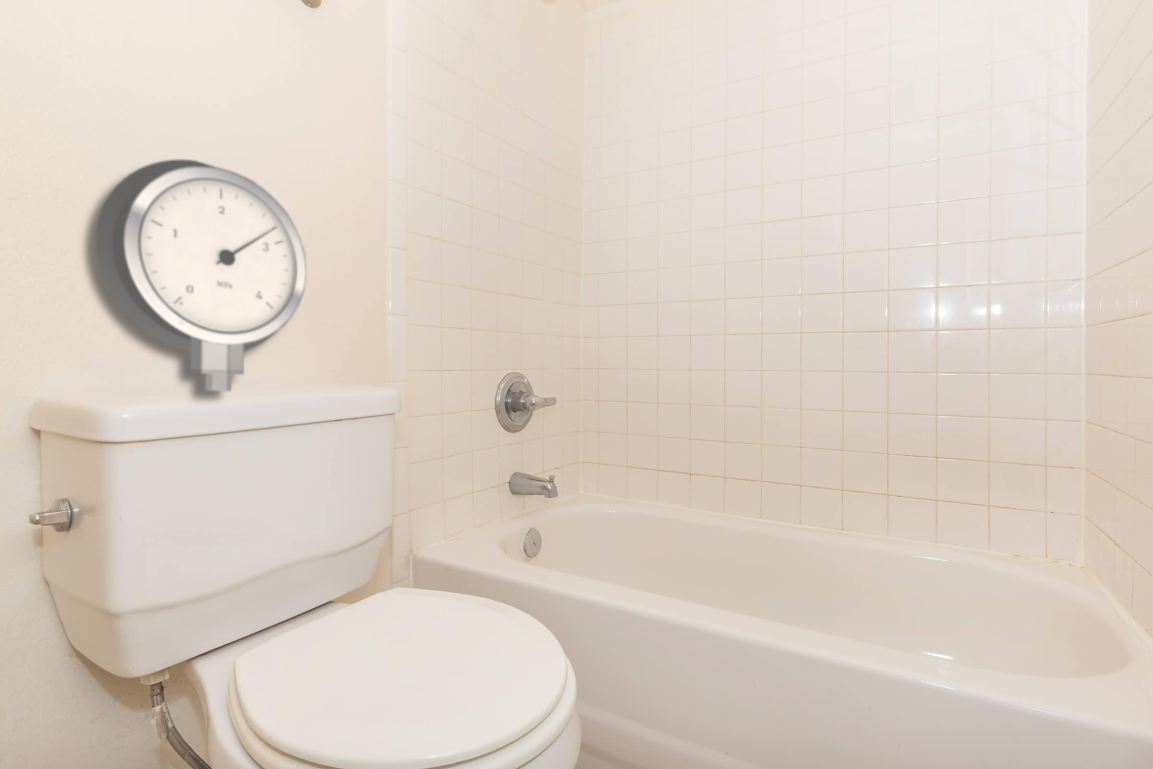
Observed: 2.8 MPa
